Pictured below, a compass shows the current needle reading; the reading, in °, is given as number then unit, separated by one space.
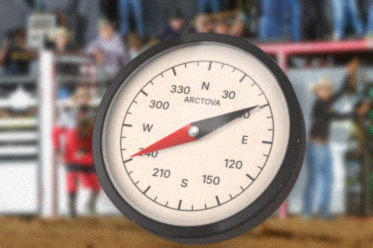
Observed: 240 °
